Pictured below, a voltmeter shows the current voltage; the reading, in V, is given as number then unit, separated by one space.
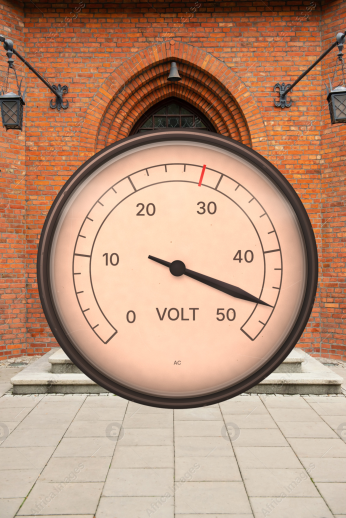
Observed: 46 V
